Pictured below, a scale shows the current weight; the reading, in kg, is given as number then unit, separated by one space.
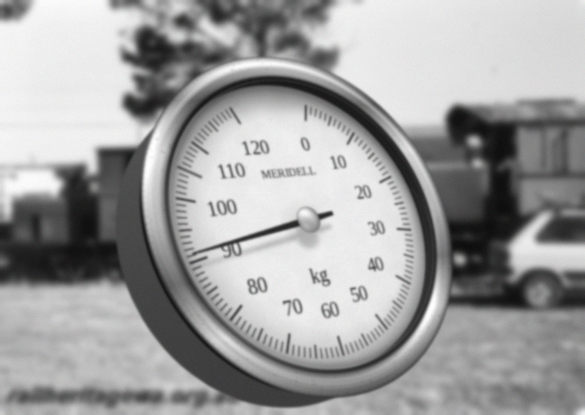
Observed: 91 kg
